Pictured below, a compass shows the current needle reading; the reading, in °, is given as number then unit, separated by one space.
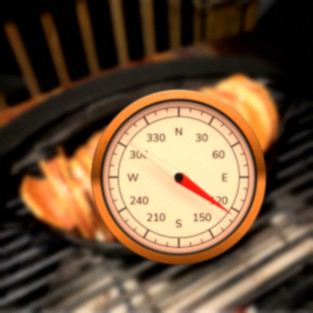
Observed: 125 °
